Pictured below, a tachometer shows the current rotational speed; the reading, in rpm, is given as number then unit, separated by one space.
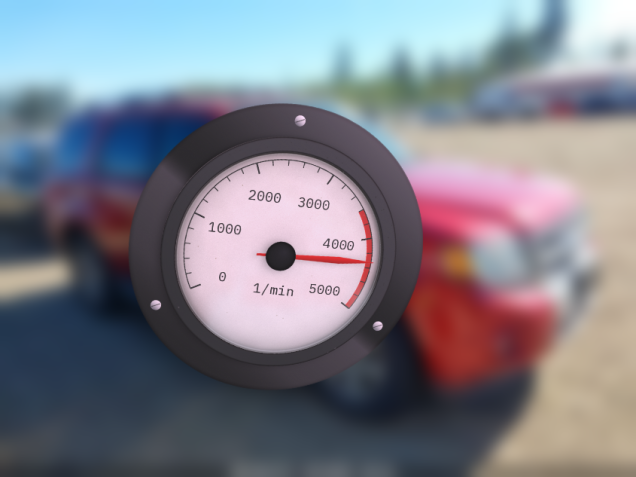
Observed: 4300 rpm
